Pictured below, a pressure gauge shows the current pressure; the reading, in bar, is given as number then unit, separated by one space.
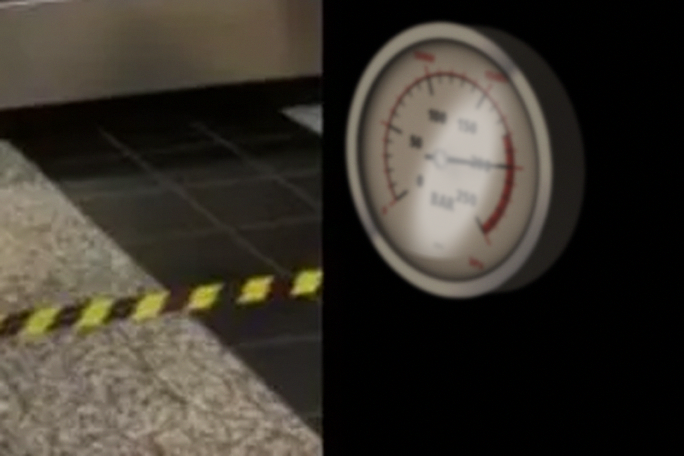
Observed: 200 bar
